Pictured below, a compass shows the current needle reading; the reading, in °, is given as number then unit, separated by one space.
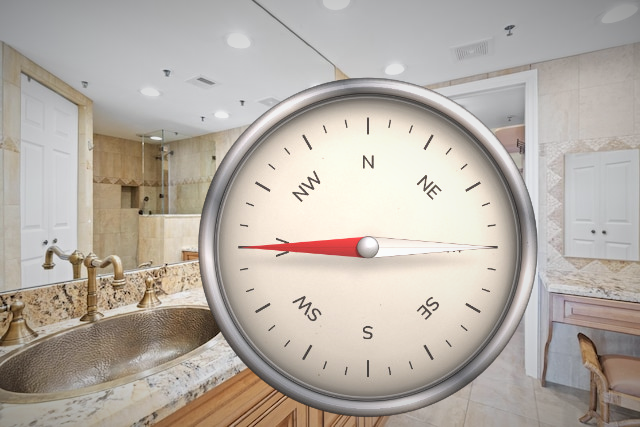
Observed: 270 °
